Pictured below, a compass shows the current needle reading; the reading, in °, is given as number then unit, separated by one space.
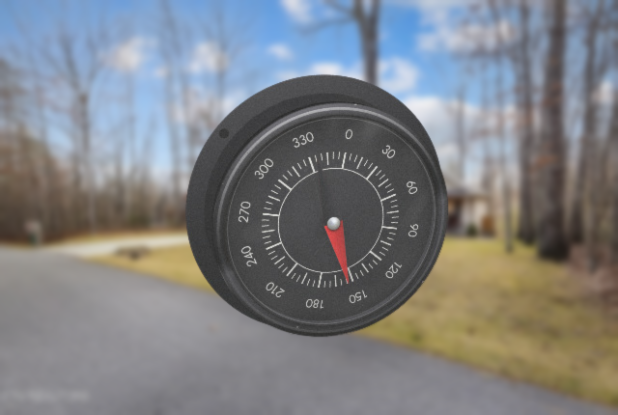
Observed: 155 °
